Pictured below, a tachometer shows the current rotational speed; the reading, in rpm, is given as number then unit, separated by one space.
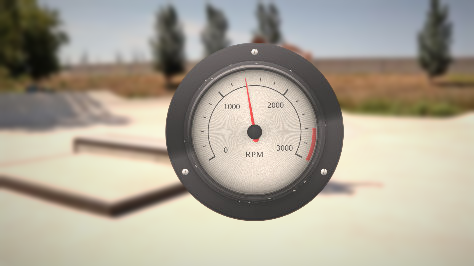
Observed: 1400 rpm
